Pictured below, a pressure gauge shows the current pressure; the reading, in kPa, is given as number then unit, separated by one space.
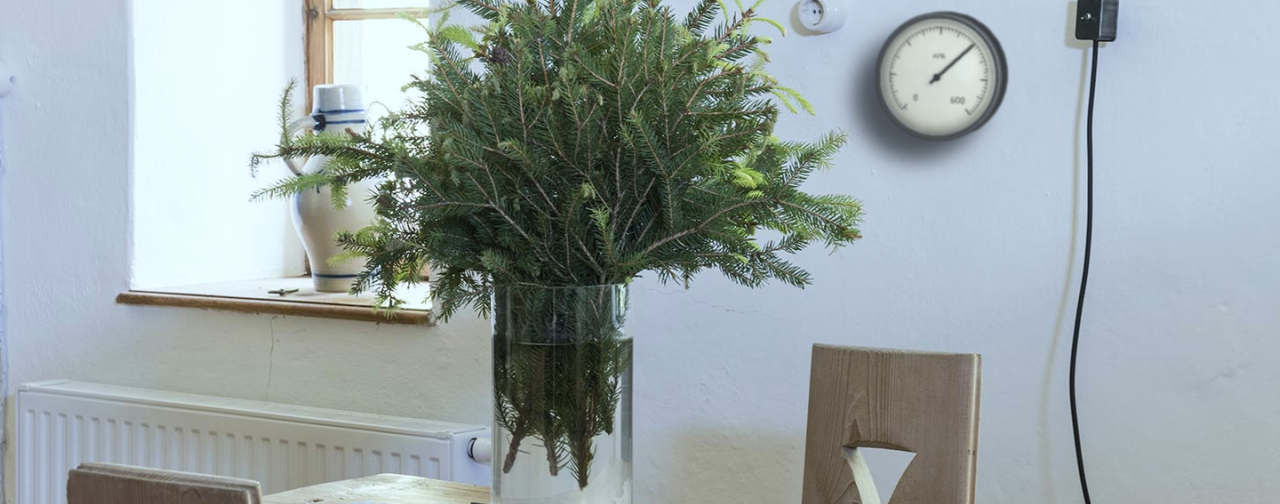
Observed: 400 kPa
